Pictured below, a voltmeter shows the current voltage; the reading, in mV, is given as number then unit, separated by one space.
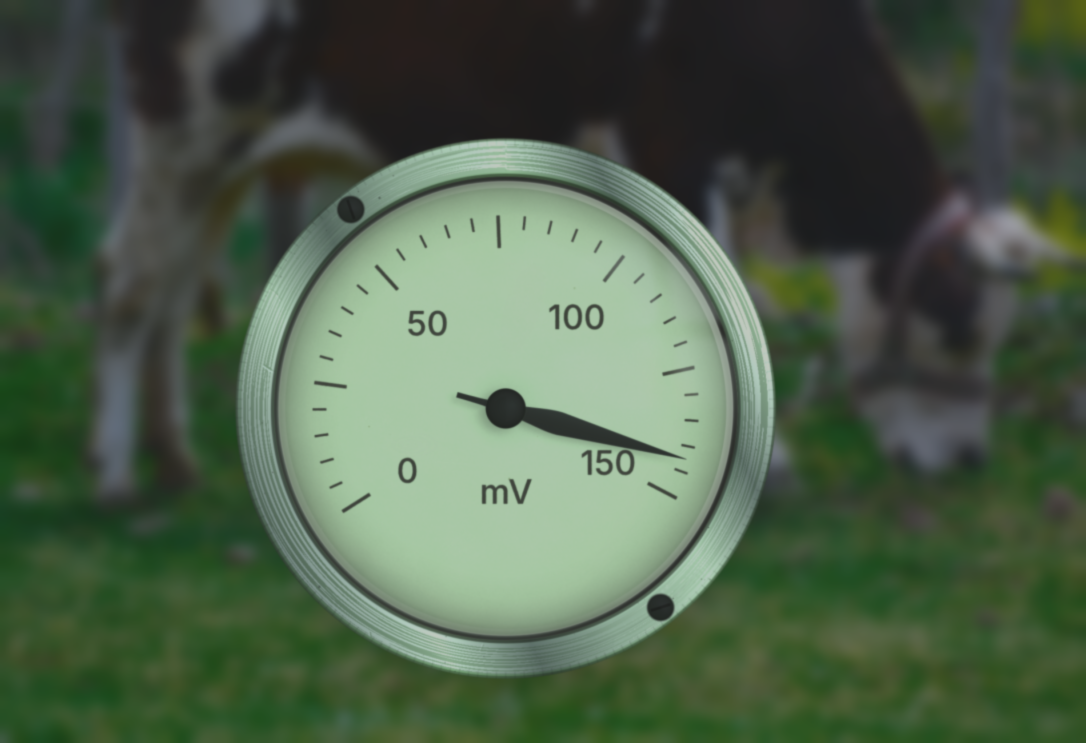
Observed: 142.5 mV
